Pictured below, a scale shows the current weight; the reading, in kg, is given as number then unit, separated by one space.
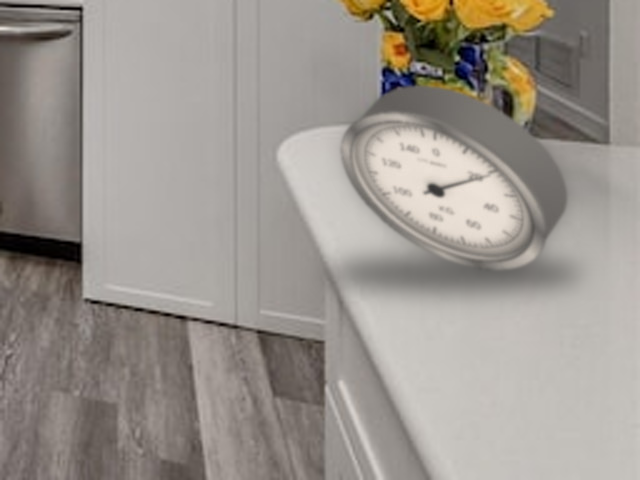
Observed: 20 kg
